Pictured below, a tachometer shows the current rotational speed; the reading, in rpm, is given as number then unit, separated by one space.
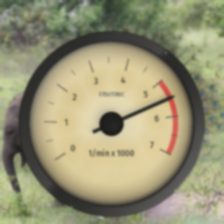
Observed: 5500 rpm
